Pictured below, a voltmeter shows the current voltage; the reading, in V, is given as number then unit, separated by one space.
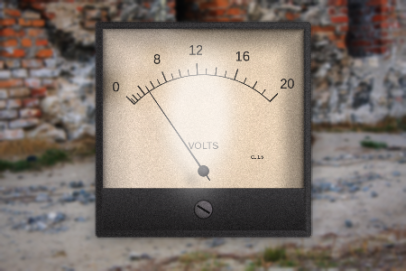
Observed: 5 V
